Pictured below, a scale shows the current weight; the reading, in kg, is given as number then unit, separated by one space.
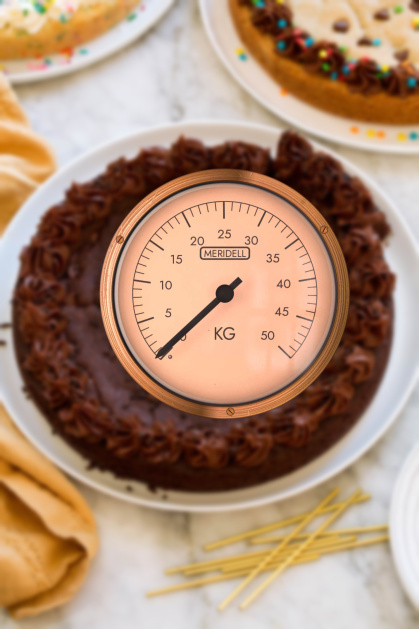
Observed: 0.5 kg
